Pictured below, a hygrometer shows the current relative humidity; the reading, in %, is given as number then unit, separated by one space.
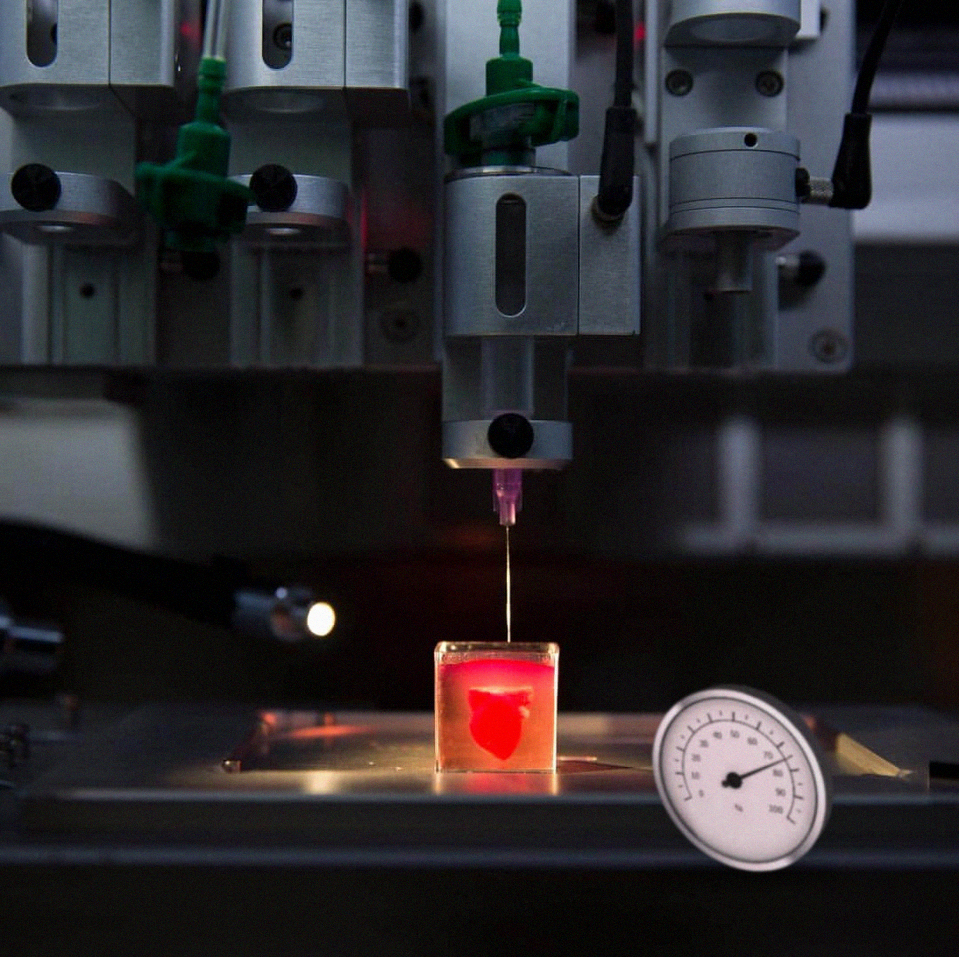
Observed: 75 %
